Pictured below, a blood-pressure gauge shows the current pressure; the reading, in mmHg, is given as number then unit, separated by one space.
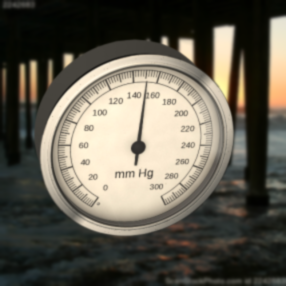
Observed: 150 mmHg
